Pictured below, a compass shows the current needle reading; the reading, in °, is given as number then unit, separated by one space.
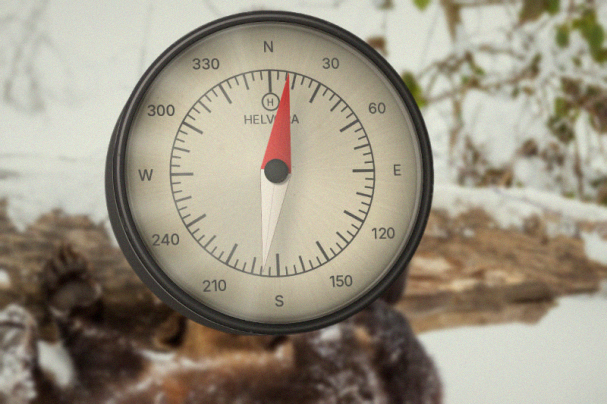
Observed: 10 °
